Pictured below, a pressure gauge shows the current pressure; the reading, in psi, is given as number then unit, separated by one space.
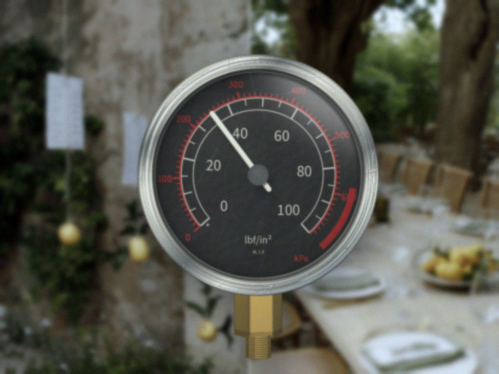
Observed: 35 psi
